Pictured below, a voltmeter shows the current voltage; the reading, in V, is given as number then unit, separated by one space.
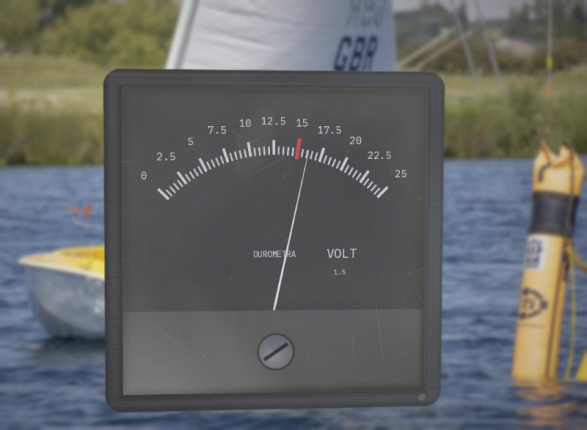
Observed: 16 V
